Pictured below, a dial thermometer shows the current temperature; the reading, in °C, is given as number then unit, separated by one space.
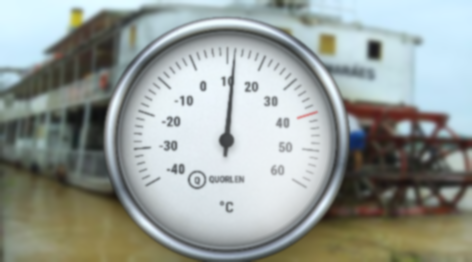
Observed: 12 °C
